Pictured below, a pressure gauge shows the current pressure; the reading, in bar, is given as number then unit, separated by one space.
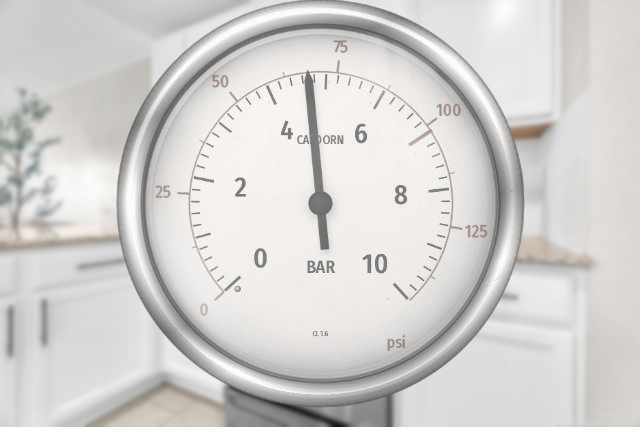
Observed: 4.7 bar
